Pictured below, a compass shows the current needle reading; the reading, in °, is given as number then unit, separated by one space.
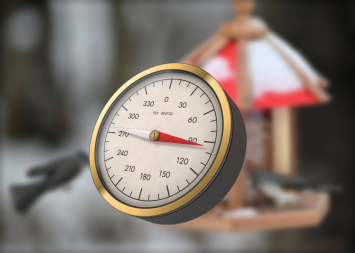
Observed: 95 °
